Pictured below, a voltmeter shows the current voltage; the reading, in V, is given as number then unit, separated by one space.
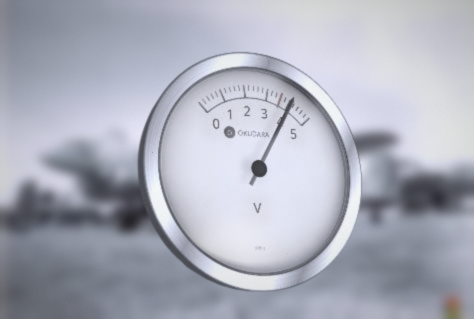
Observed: 4 V
